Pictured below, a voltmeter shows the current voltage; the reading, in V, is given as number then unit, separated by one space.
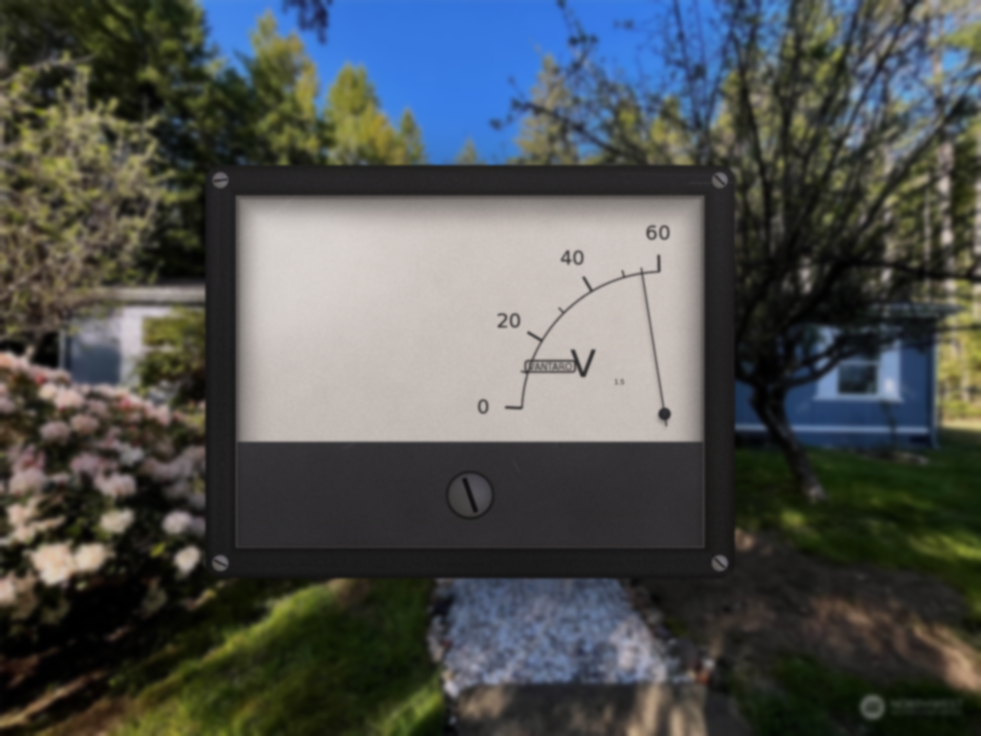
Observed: 55 V
